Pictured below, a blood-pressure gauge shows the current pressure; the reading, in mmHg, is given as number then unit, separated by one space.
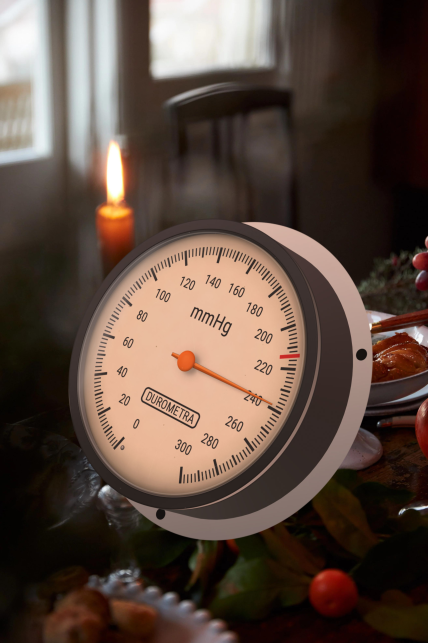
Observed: 238 mmHg
